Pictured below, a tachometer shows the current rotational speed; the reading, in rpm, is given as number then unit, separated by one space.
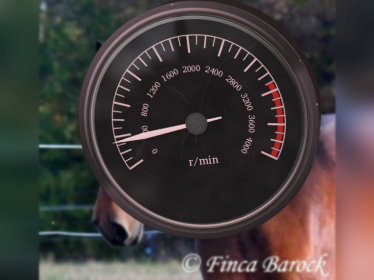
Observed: 350 rpm
